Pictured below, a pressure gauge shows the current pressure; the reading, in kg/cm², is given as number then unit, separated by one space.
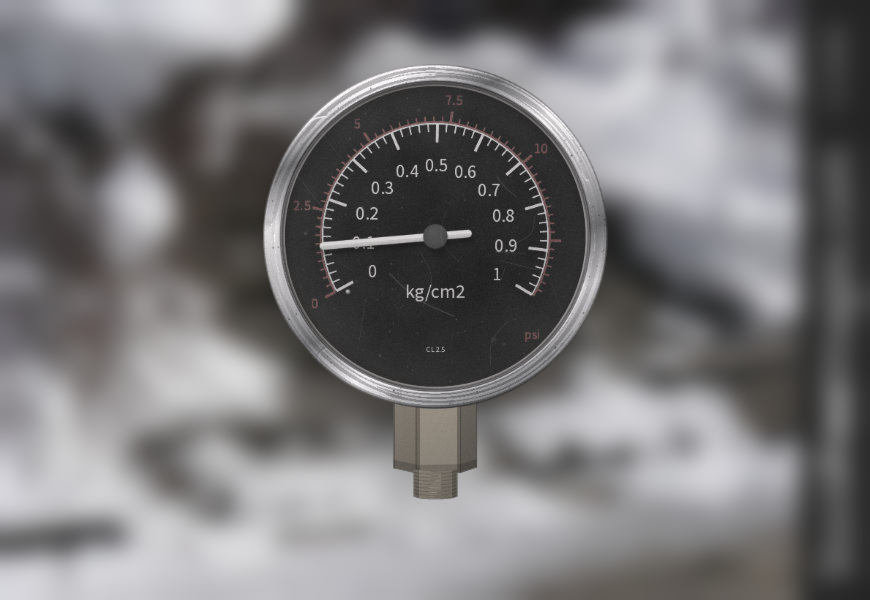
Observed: 0.1 kg/cm²
